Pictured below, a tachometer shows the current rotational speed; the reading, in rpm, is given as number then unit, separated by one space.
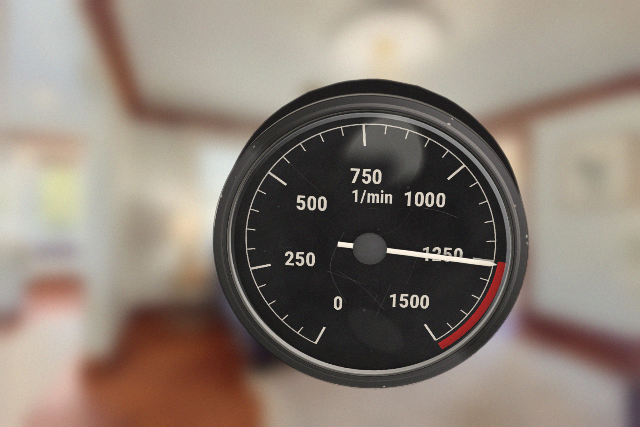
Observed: 1250 rpm
